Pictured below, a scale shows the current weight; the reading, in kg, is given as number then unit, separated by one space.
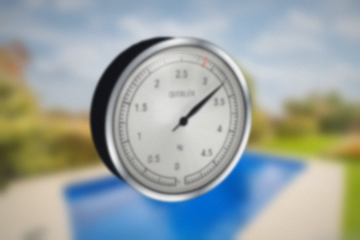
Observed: 3.25 kg
